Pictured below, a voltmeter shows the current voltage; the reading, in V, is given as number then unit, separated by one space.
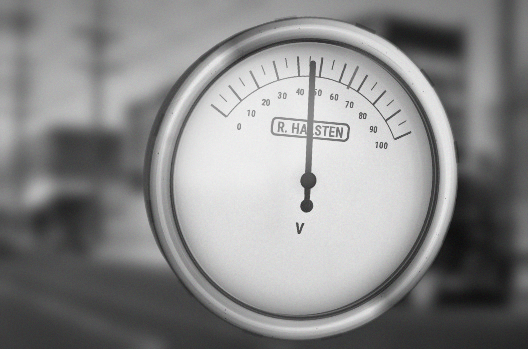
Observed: 45 V
